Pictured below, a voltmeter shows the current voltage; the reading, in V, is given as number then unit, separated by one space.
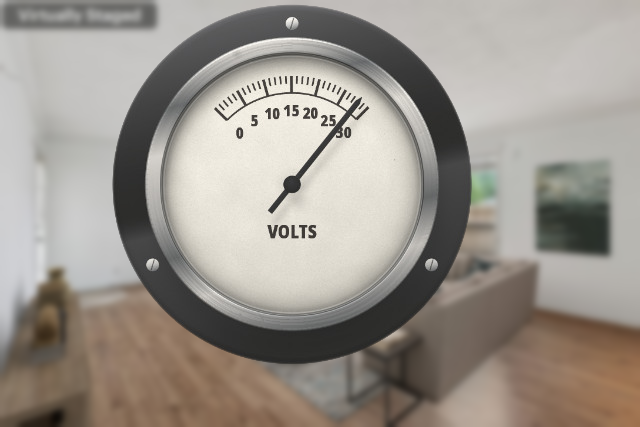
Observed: 28 V
